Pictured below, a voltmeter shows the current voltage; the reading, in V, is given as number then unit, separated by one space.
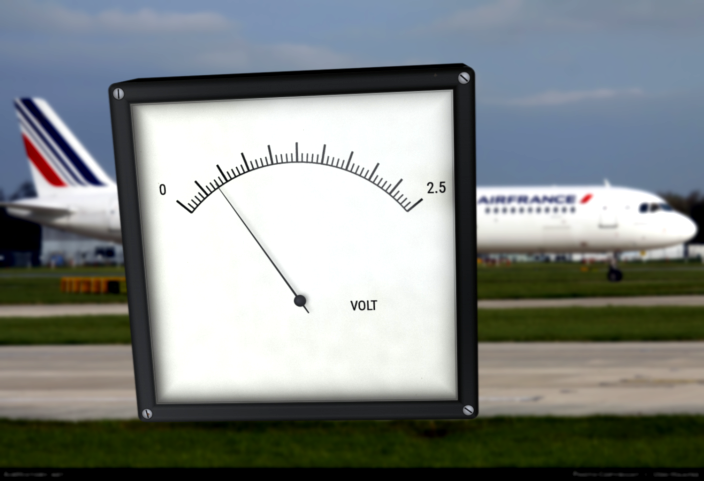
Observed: 0.4 V
